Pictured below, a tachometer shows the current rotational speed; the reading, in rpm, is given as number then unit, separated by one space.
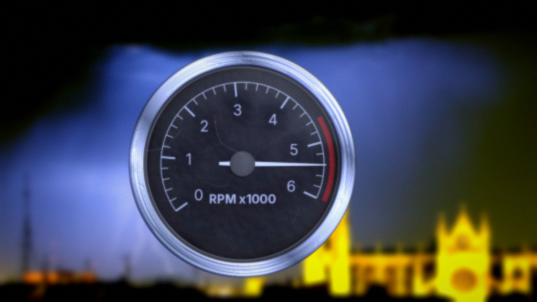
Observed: 5400 rpm
